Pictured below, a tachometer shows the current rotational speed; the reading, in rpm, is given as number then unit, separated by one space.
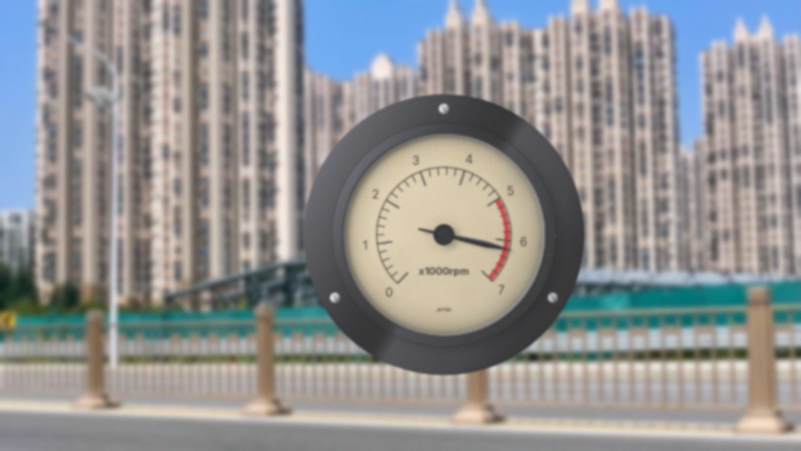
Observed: 6200 rpm
